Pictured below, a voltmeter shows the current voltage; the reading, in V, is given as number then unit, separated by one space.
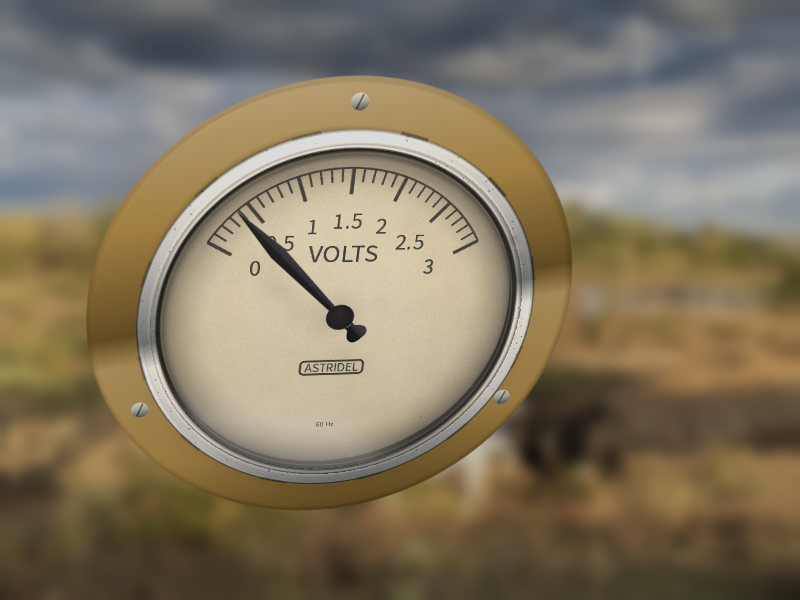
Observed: 0.4 V
